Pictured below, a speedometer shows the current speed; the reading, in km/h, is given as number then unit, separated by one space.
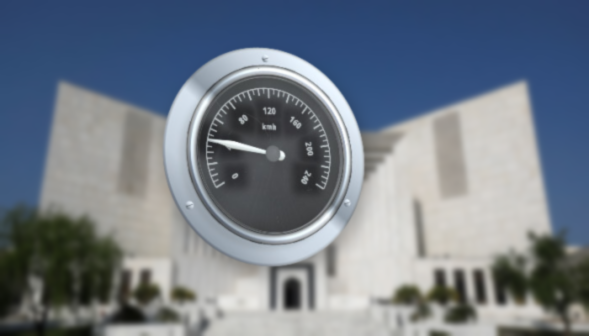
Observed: 40 km/h
